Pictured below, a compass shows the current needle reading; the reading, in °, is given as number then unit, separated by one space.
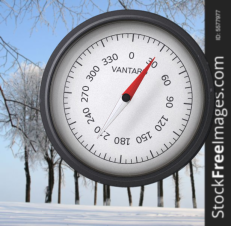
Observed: 30 °
